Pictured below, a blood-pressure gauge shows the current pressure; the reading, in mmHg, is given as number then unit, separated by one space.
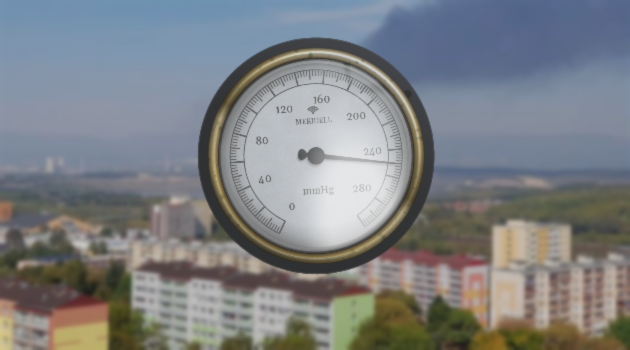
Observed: 250 mmHg
